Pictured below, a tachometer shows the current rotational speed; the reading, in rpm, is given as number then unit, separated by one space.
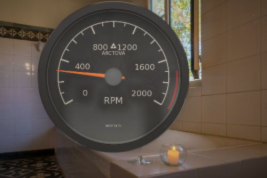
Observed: 300 rpm
